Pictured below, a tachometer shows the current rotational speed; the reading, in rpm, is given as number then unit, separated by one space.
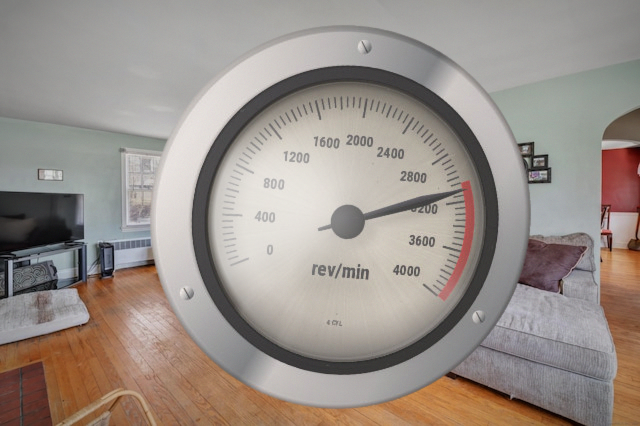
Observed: 3100 rpm
